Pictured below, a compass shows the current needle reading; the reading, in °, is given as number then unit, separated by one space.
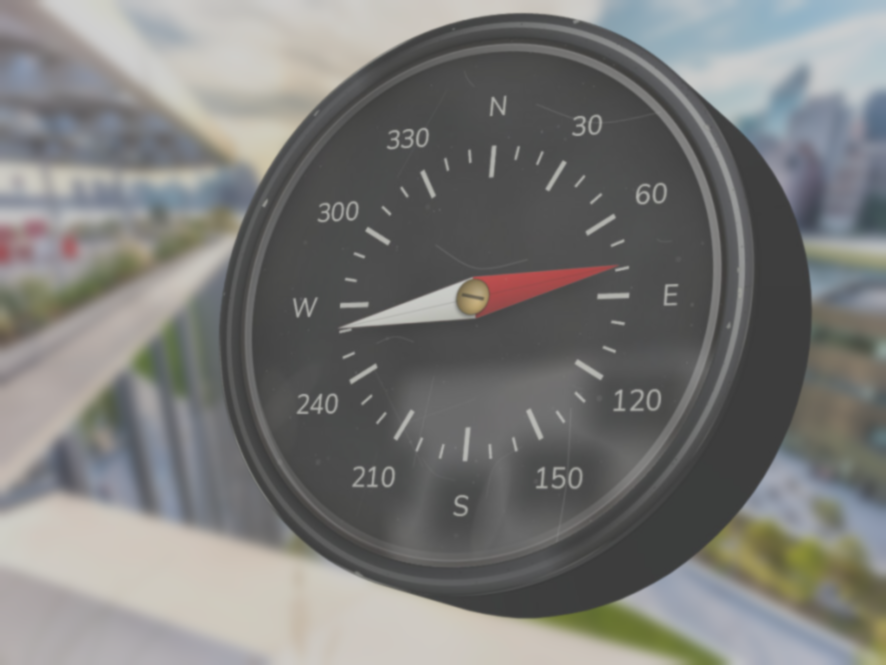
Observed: 80 °
